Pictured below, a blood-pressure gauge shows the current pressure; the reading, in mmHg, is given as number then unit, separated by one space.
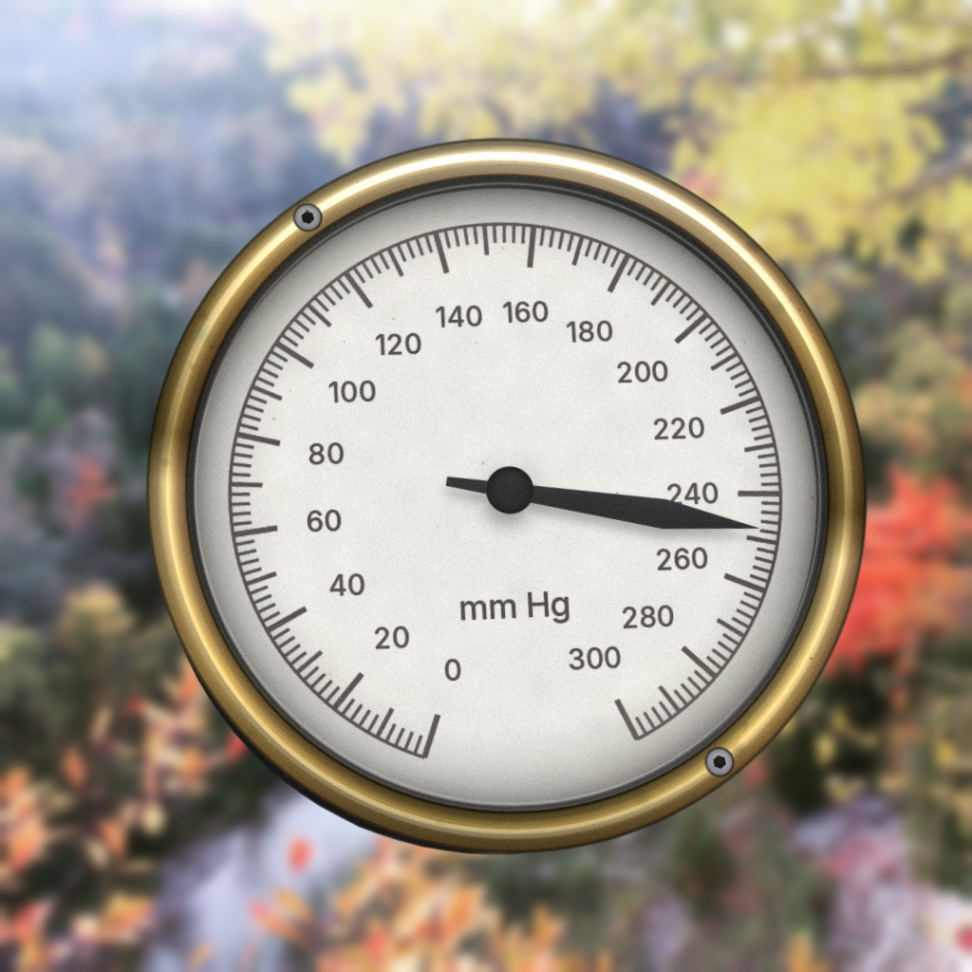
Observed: 248 mmHg
